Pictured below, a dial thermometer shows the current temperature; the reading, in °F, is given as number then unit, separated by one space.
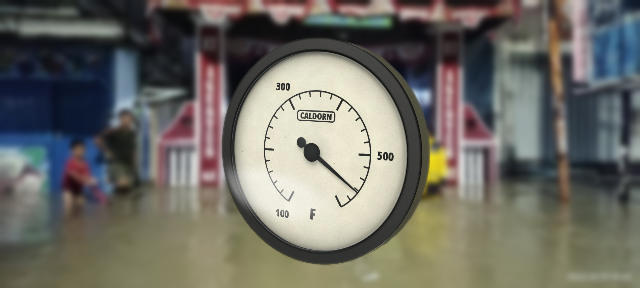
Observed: 560 °F
